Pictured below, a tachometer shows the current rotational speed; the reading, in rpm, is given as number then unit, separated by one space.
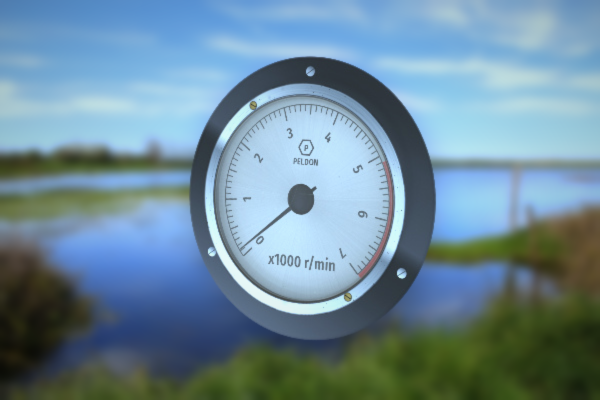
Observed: 100 rpm
